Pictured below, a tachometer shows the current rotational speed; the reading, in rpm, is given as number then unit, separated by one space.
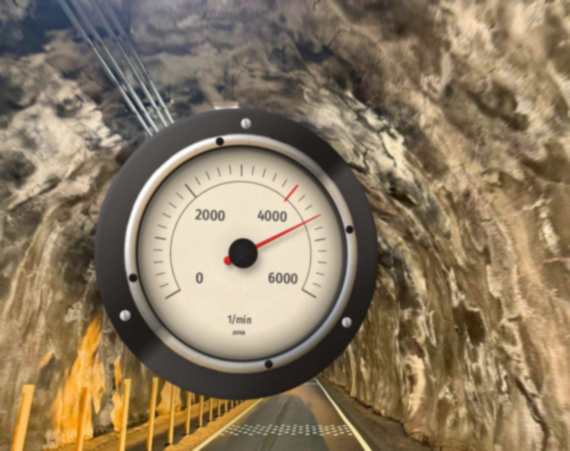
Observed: 4600 rpm
